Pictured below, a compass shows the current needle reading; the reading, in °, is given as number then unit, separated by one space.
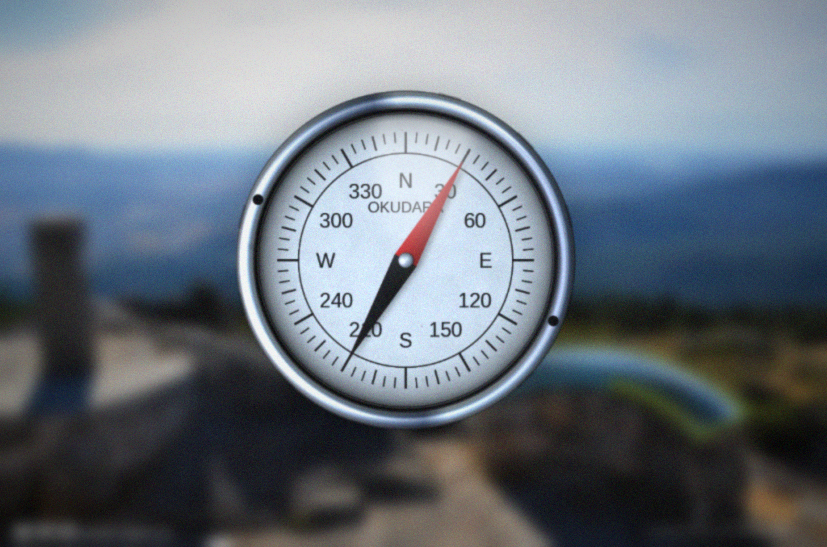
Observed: 30 °
